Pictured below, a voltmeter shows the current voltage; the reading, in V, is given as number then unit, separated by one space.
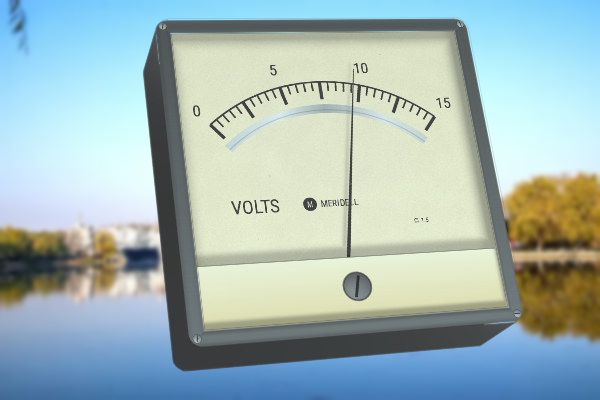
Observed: 9.5 V
